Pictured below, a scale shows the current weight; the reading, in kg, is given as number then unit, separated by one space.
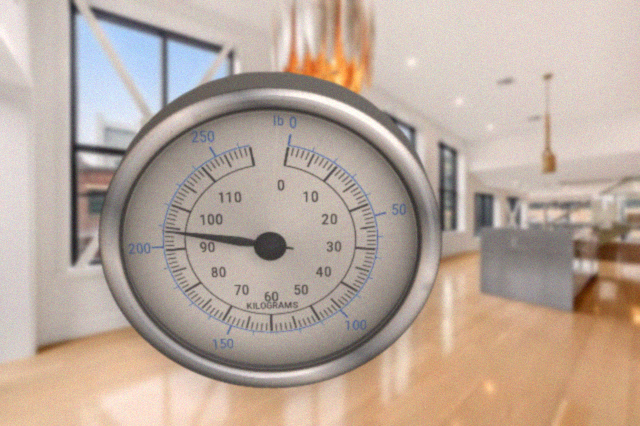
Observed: 95 kg
